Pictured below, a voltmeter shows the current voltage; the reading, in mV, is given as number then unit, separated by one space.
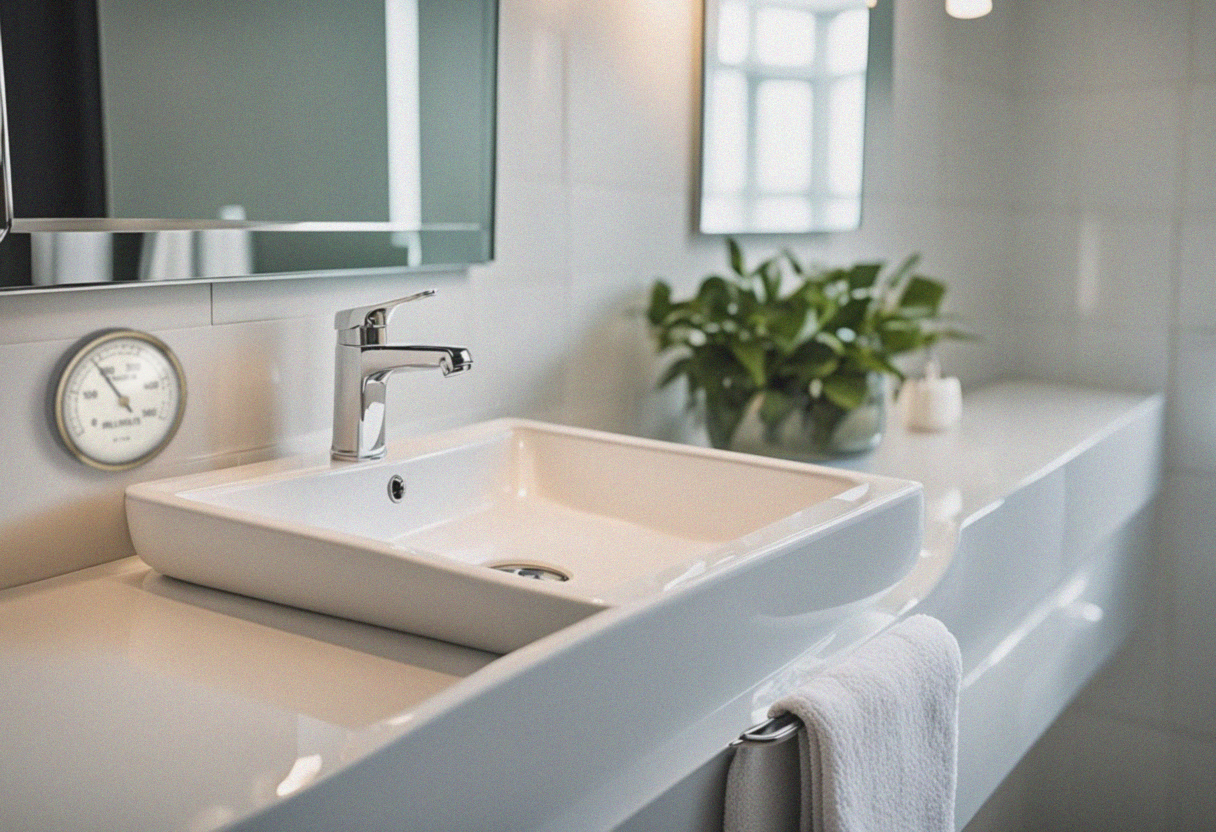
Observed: 180 mV
